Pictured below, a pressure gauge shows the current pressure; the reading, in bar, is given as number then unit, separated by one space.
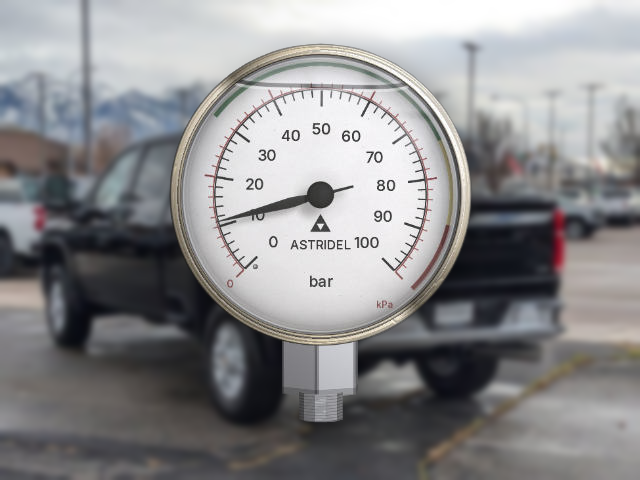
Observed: 11 bar
